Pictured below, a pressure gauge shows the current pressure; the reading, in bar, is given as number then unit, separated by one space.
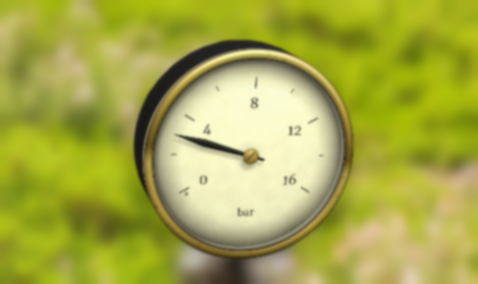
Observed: 3 bar
